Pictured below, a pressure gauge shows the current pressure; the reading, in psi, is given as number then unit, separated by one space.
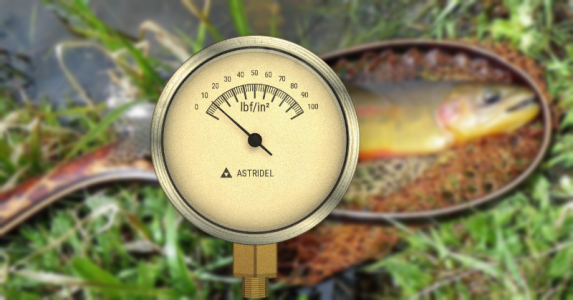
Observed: 10 psi
